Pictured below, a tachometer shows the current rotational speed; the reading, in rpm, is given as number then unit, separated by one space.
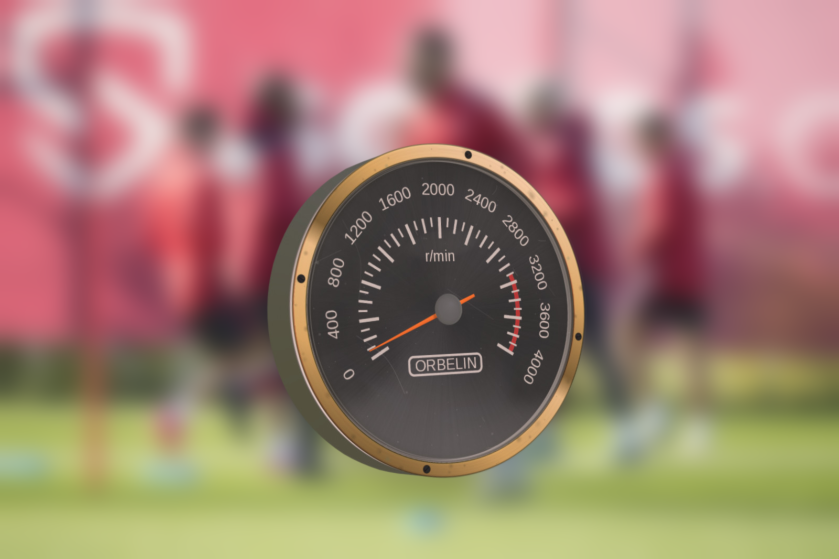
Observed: 100 rpm
